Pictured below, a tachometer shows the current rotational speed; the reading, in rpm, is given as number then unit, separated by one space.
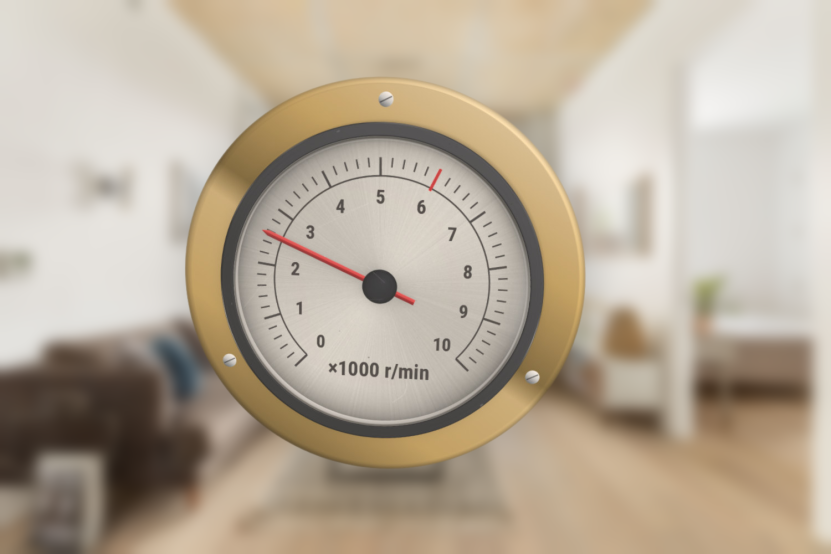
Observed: 2600 rpm
